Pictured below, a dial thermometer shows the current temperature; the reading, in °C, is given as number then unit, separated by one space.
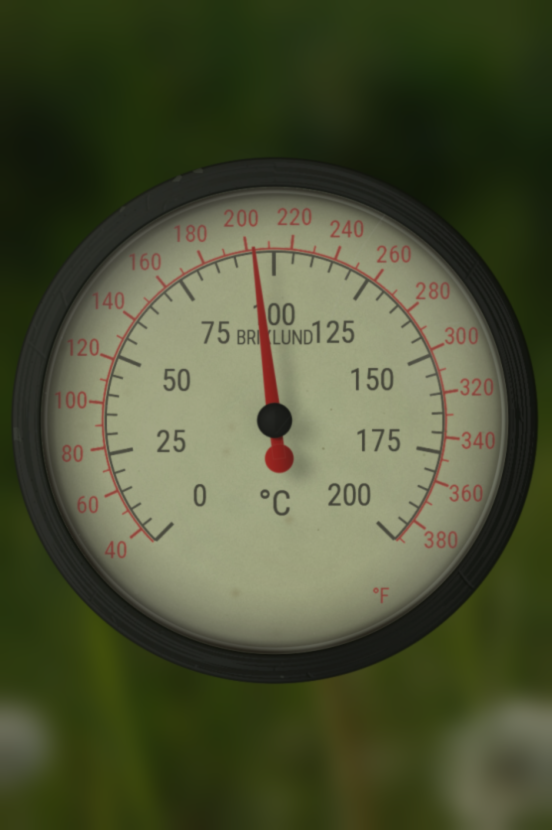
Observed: 95 °C
